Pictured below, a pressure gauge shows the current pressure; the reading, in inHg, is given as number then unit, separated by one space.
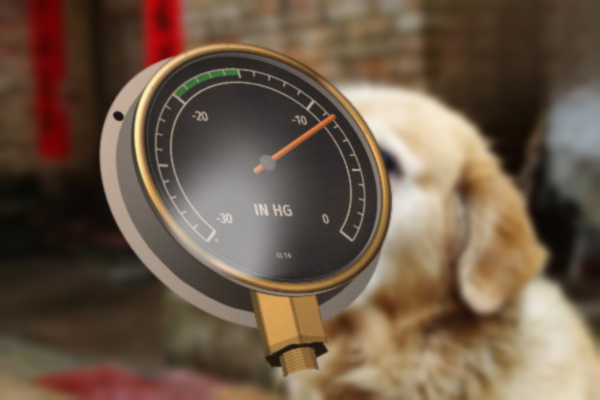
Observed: -8.5 inHg
